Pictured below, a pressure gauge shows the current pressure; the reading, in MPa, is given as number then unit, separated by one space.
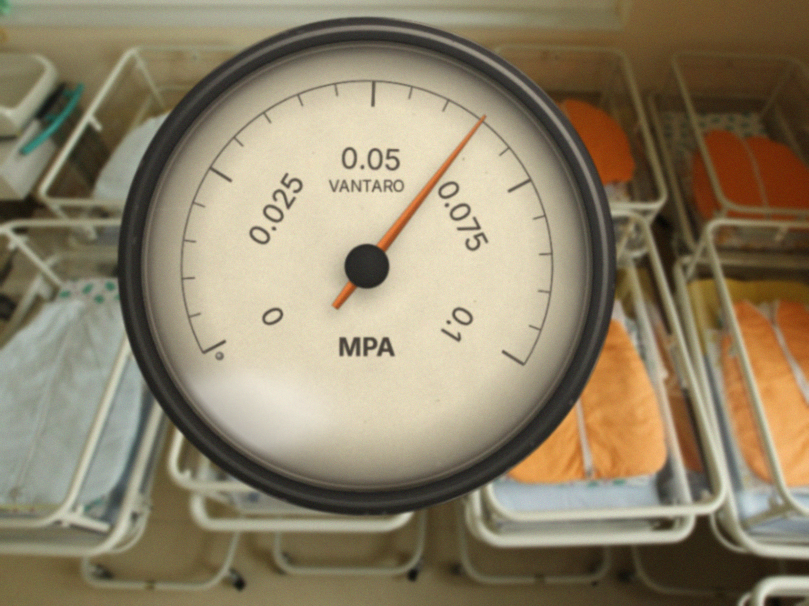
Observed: 0.065 MPa
